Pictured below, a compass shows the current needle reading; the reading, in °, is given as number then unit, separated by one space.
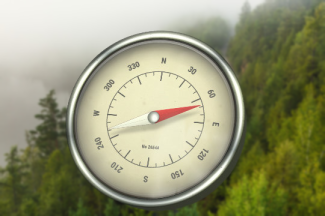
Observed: 70 °
